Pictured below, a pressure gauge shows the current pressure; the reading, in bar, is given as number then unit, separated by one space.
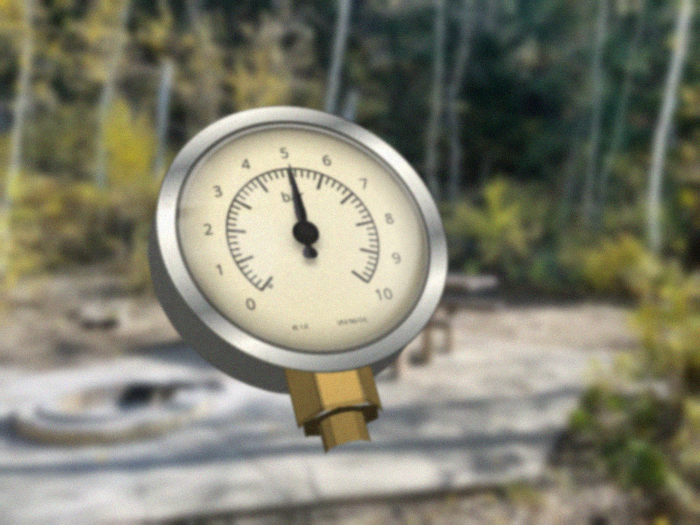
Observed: 5 bar
